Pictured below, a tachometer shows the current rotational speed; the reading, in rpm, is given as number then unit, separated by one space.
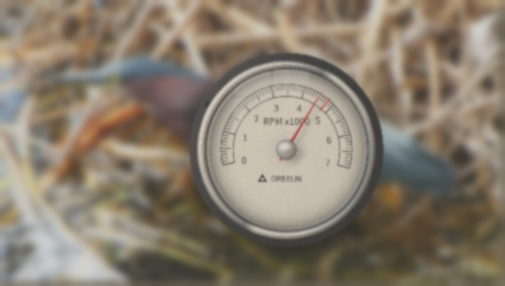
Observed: 4500 rpm
